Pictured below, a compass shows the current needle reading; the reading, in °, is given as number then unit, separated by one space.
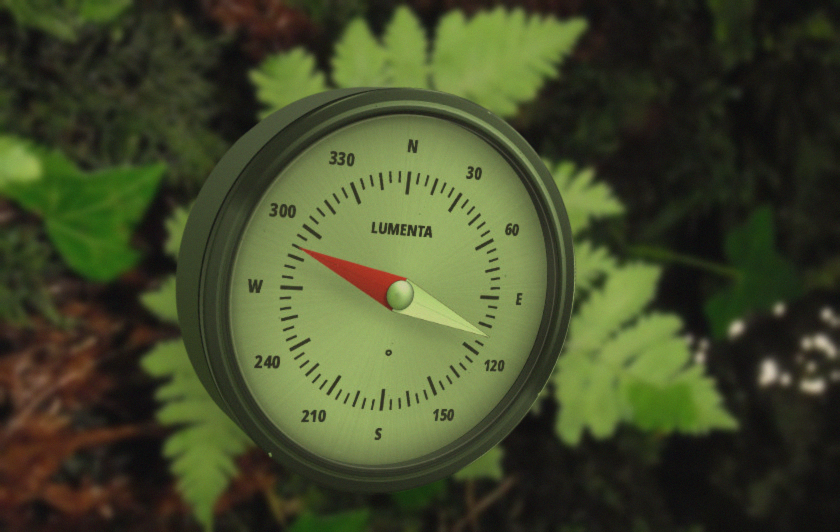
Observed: 290 °
